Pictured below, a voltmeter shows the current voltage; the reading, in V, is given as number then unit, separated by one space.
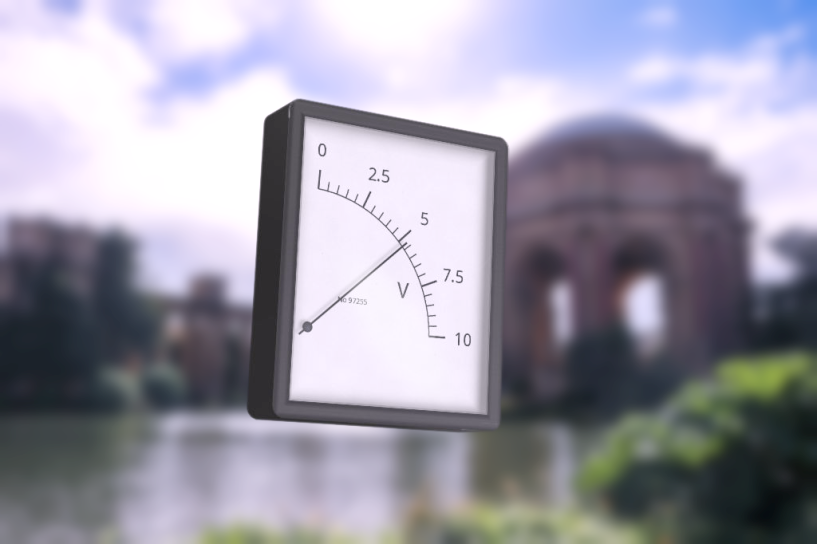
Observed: 5.25 V
